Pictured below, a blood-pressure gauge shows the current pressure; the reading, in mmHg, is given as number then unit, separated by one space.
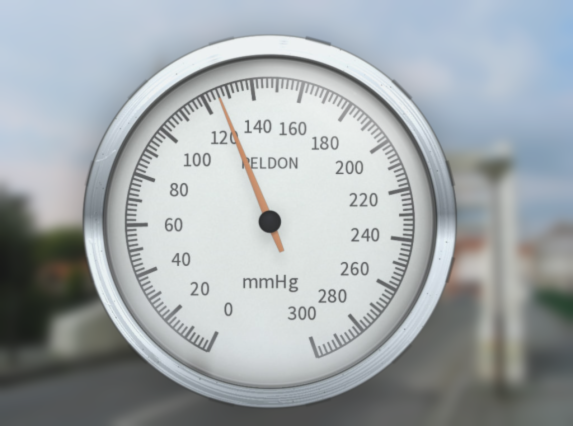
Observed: 126 mmHg
